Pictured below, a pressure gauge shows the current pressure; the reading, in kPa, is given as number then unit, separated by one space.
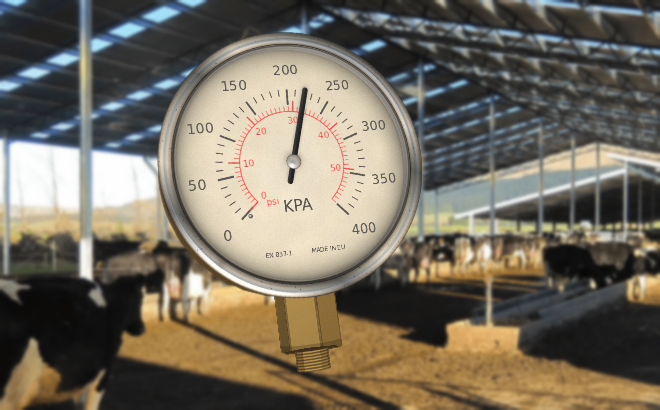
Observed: 220 kPa
